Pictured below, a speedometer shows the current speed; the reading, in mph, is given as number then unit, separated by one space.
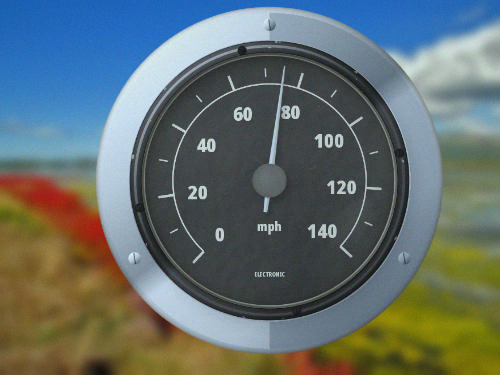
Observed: 75 mph
